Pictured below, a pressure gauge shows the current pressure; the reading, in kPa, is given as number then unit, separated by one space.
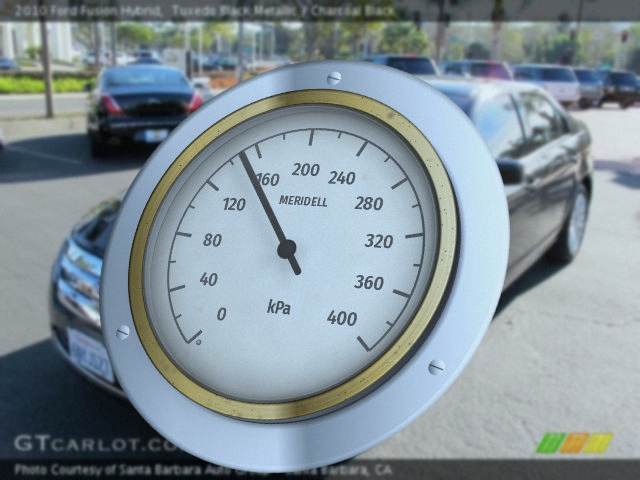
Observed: 150 kPa
